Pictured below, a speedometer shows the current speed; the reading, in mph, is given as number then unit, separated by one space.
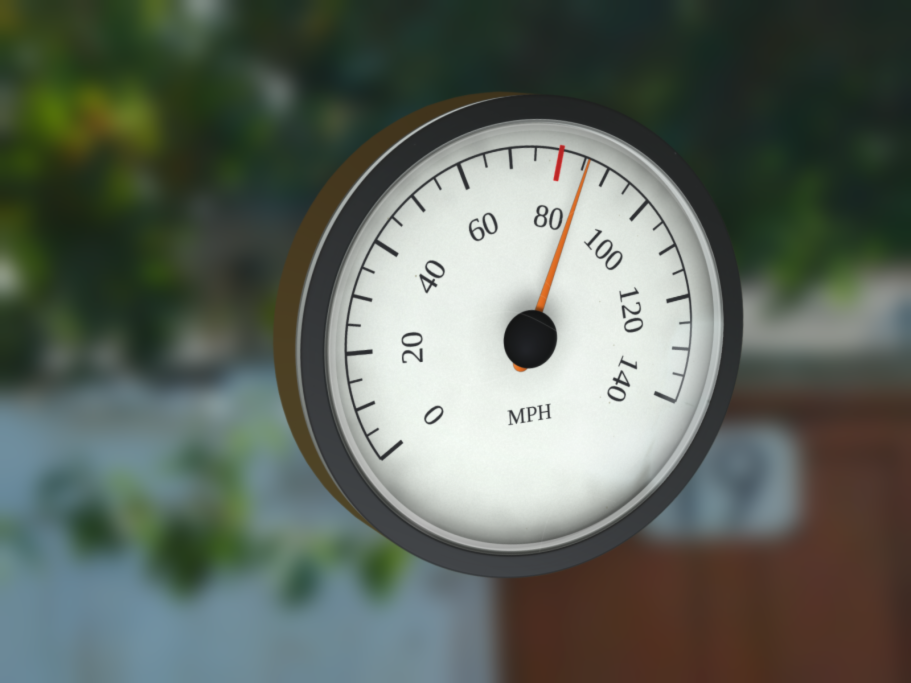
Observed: 85 mph
